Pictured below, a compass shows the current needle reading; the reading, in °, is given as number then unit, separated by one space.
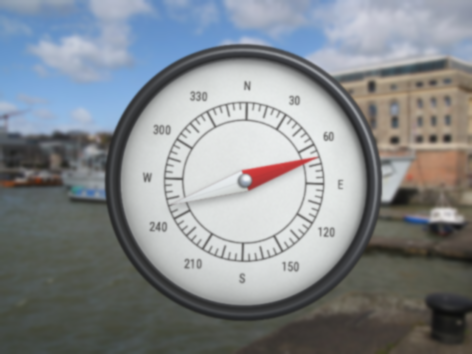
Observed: 70 °
